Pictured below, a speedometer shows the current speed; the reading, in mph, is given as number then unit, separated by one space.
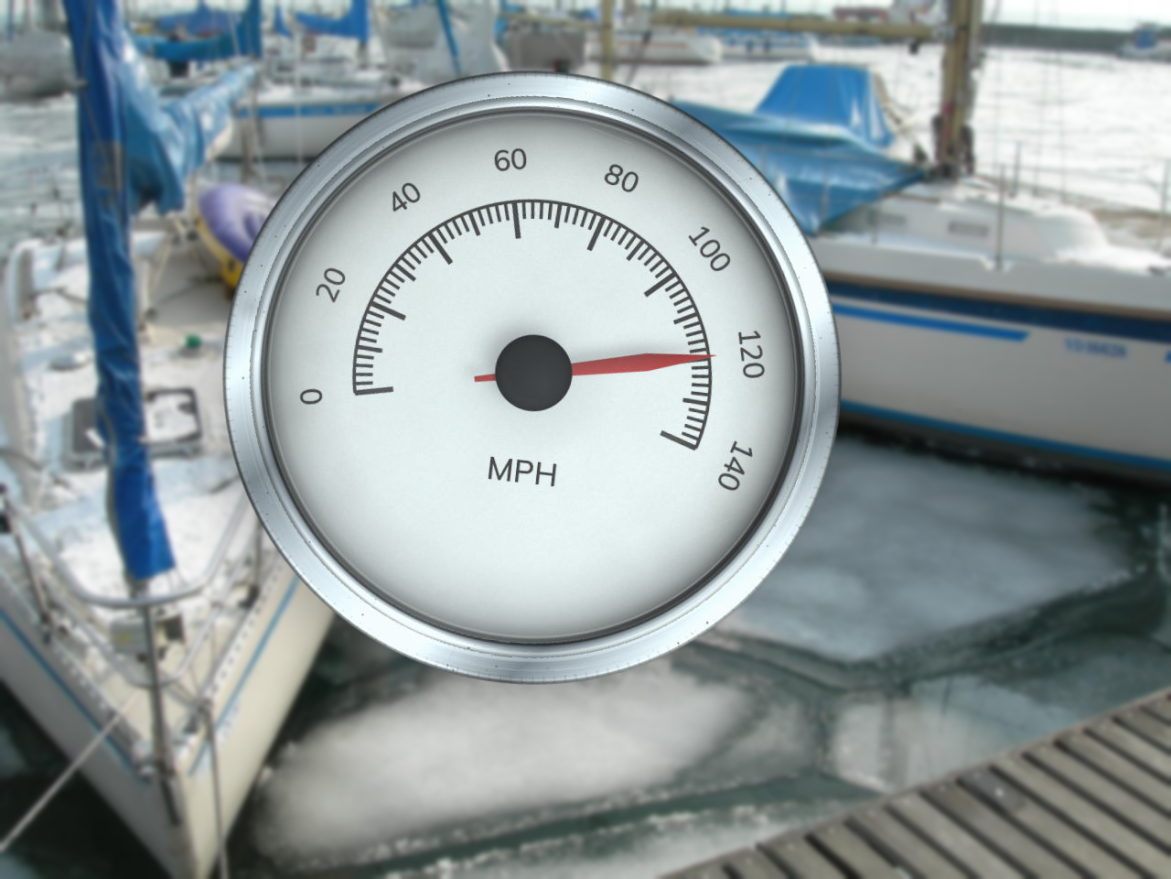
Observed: 120 mph
